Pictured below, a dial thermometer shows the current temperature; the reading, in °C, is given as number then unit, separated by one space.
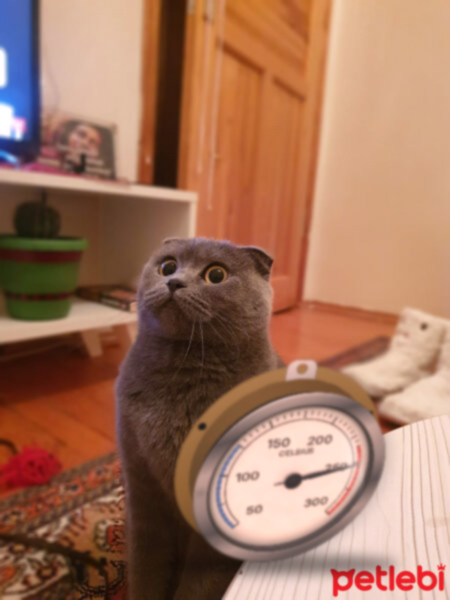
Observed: 250 °C
